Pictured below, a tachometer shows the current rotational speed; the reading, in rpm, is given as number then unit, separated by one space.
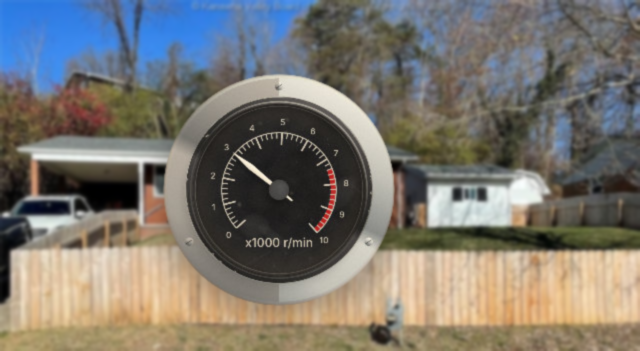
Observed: 3000 rpm
